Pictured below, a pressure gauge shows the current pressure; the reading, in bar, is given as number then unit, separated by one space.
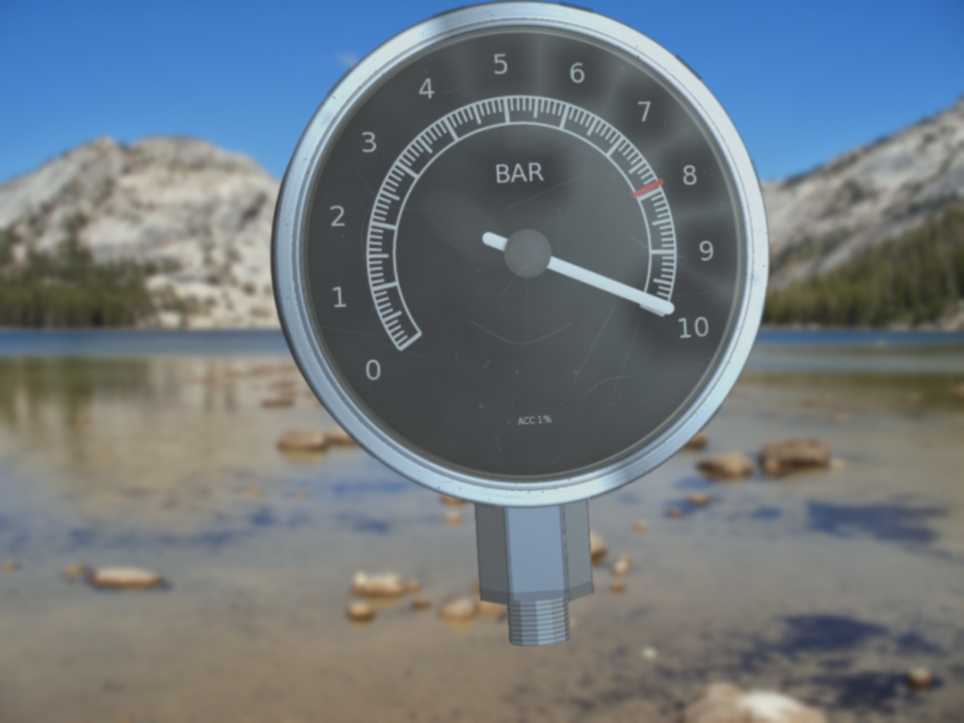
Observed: 9.9 bar
